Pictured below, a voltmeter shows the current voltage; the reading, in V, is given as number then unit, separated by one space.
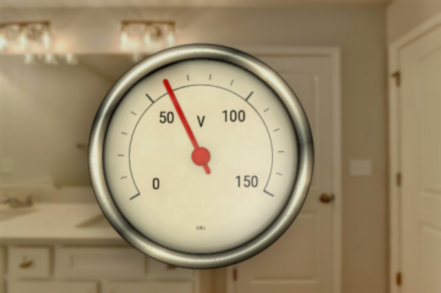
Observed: 60 V
